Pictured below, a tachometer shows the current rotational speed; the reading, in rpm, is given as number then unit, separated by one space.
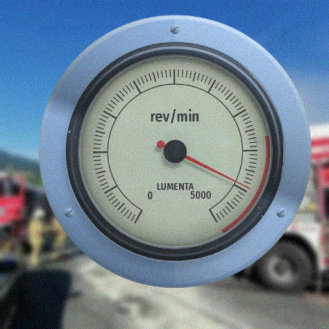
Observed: 4450 rpm
